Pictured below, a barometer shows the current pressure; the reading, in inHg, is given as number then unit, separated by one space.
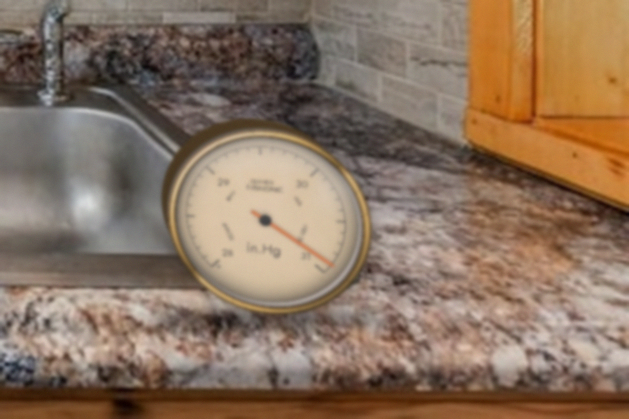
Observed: 30.9 inHg
